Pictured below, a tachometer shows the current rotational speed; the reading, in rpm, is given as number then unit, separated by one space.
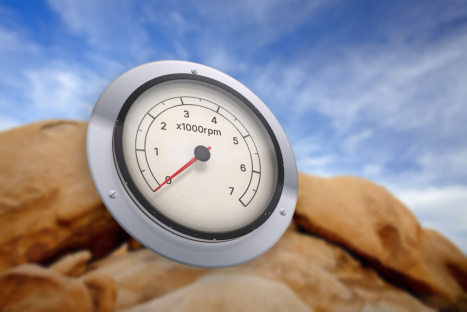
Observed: 0 rpm
